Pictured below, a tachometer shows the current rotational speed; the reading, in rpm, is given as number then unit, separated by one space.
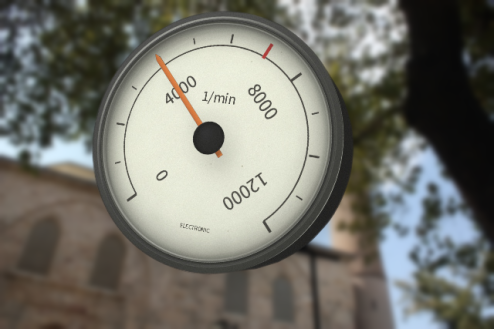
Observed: 4000 rpm
